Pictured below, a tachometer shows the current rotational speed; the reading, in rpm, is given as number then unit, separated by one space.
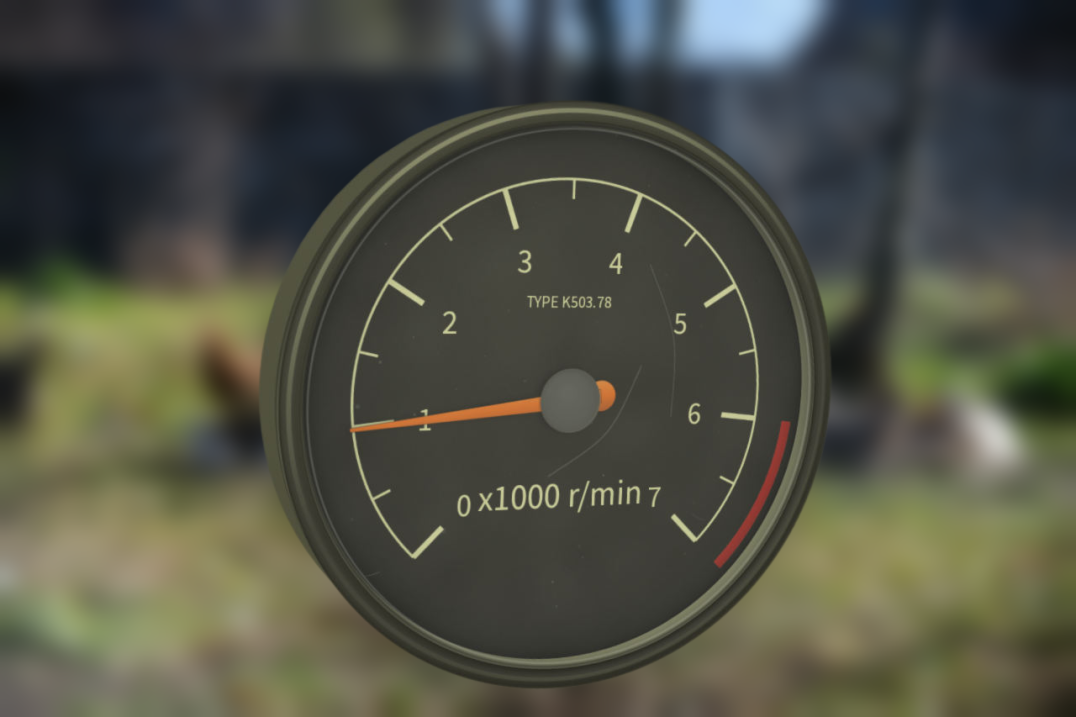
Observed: 1000 rpm
